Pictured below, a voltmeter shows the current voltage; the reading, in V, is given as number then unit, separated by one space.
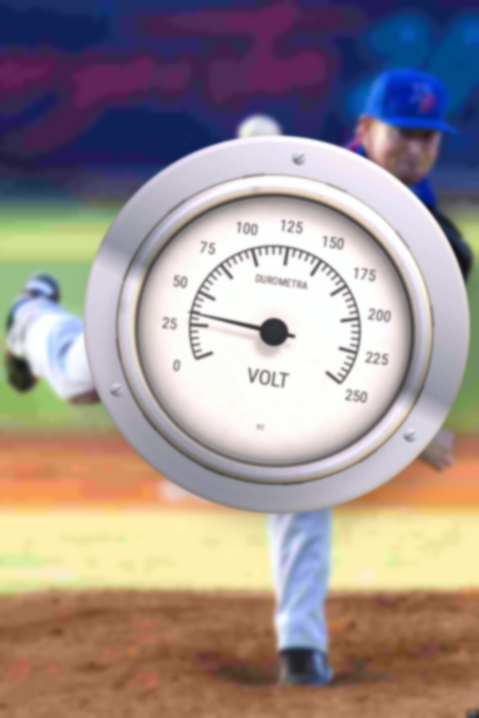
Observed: 35 V
